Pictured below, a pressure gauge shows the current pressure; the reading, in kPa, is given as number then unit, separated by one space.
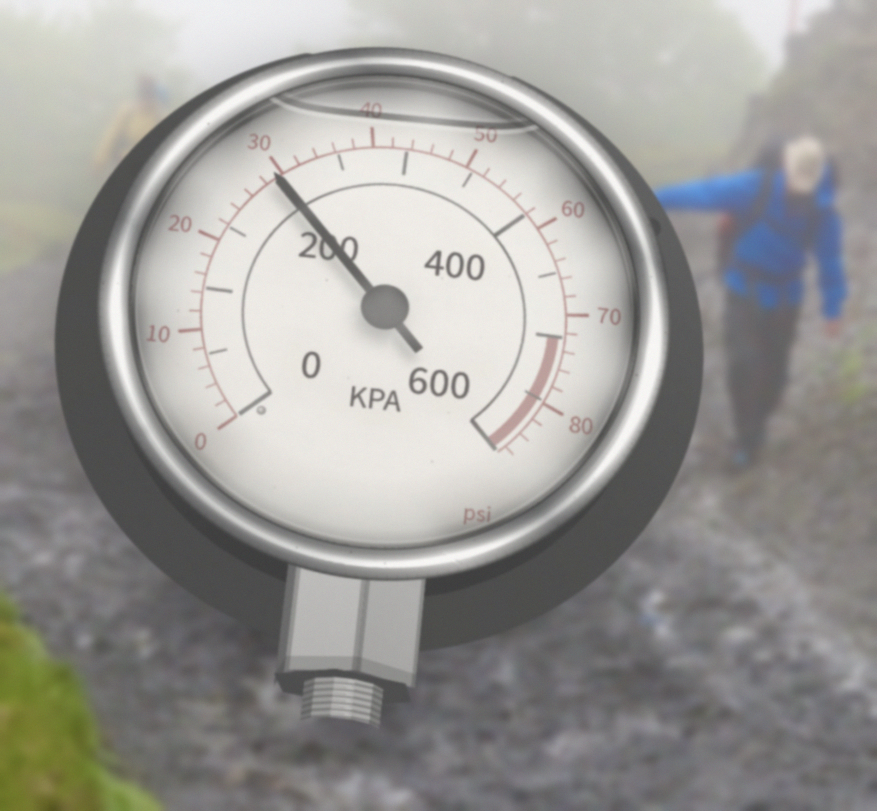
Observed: 200 kPa
